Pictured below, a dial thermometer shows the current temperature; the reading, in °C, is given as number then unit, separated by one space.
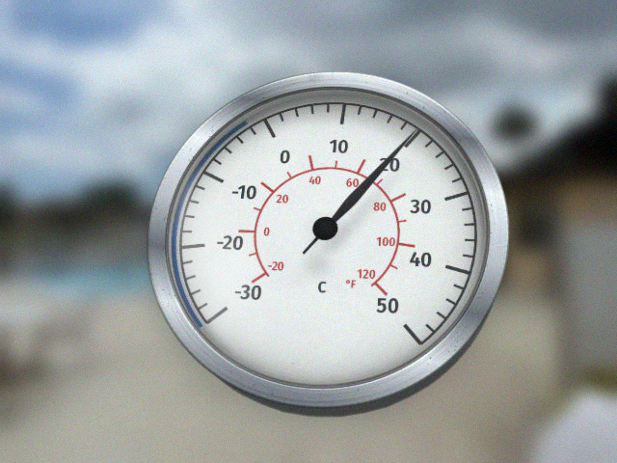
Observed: 20 °C
